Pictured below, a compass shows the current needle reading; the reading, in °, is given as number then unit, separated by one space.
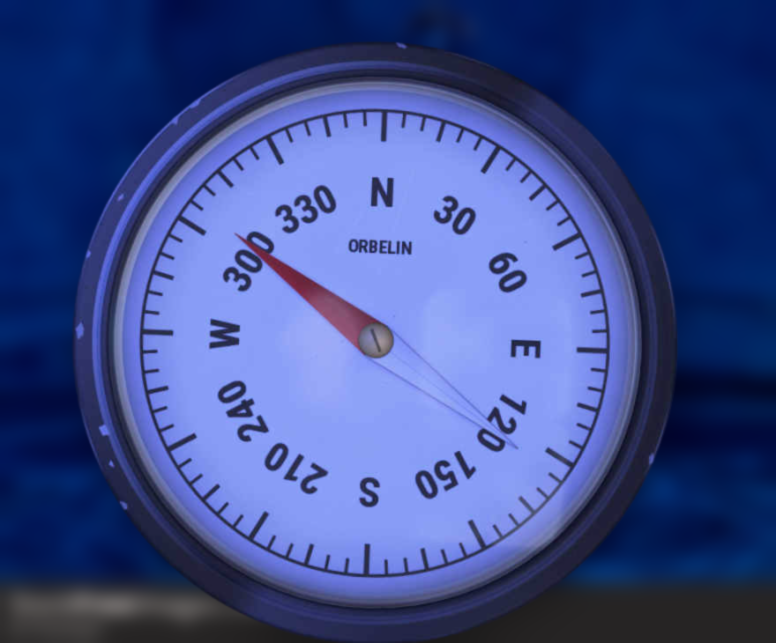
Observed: 305 °
